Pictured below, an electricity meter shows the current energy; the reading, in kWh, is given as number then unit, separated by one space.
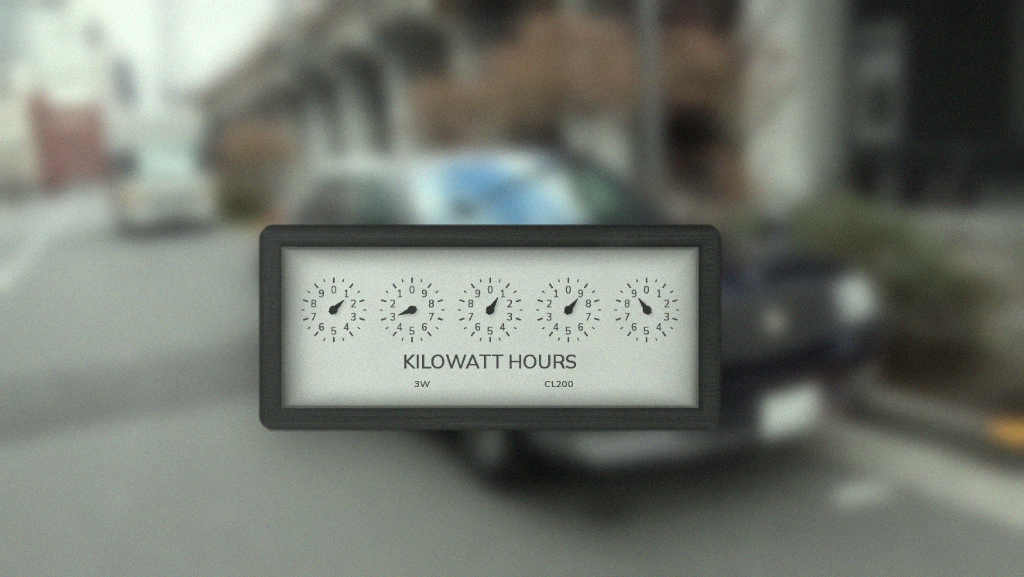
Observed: 13089 kWh
